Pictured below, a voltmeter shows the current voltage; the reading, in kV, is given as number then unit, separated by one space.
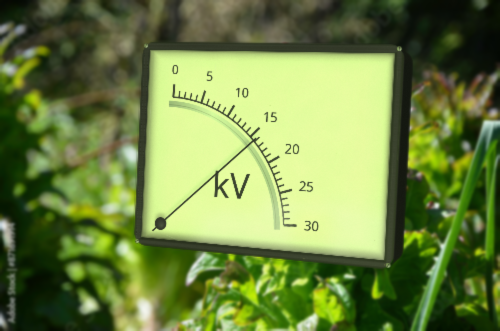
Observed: 16 kV
